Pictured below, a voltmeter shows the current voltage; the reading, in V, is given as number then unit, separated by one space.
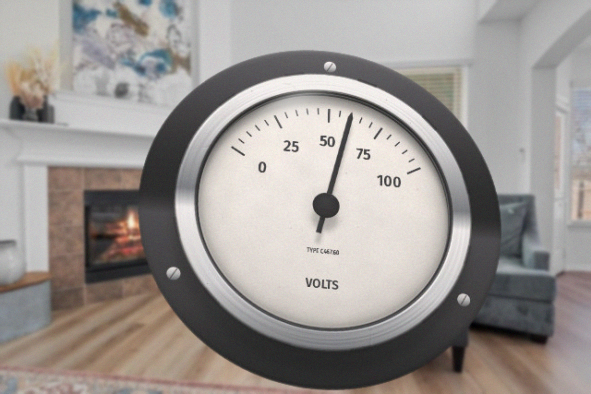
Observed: 60 V
